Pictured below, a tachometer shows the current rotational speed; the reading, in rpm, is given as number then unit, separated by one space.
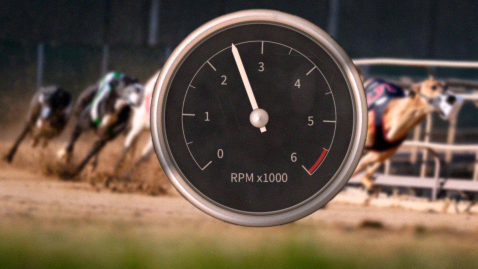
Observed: 2500 rpm
